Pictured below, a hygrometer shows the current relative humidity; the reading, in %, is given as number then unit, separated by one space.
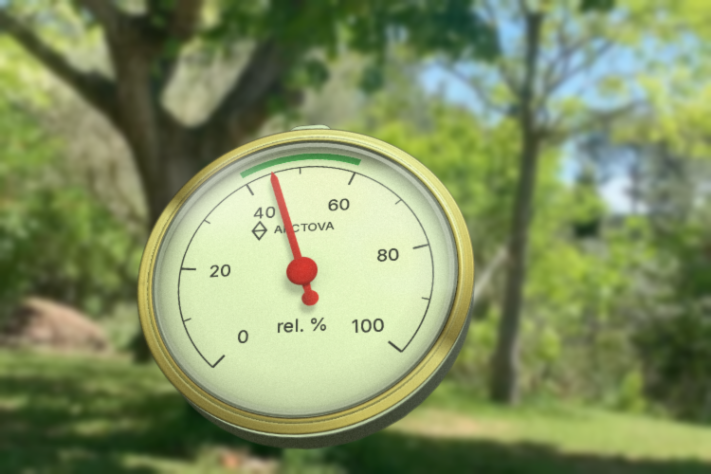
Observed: 45 %
